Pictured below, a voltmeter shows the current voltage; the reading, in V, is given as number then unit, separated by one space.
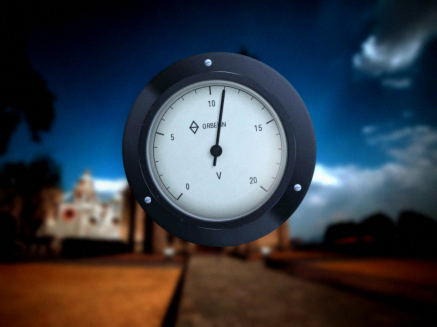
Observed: 11 V
